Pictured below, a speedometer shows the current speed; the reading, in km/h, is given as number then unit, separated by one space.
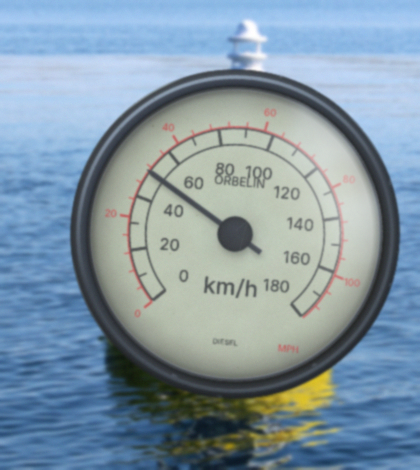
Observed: 50 km/h
